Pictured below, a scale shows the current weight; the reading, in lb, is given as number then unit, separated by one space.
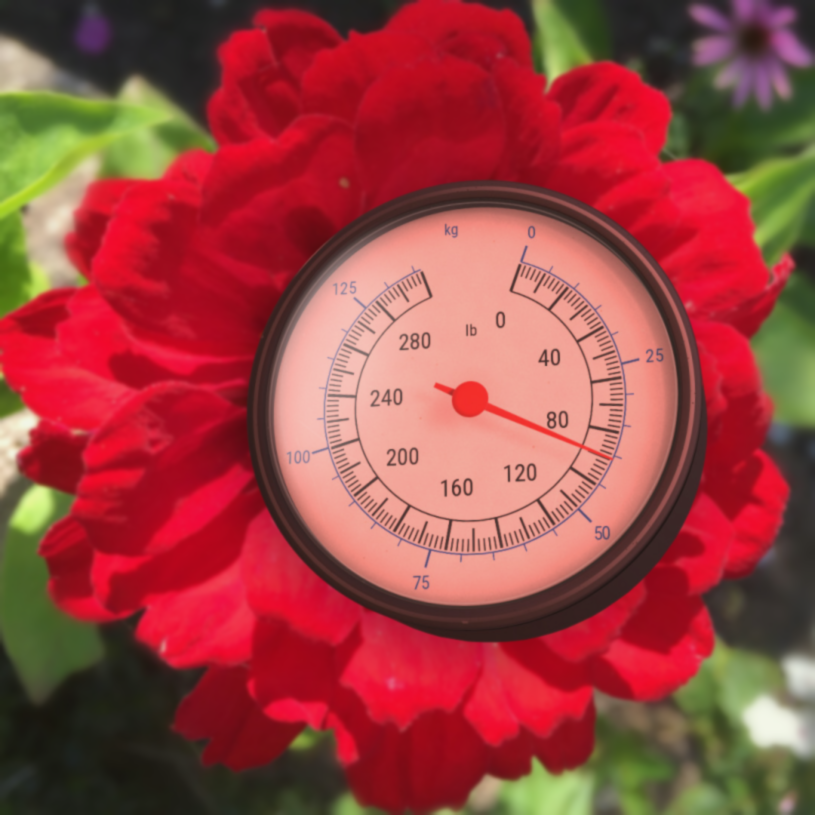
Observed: 90 lb
